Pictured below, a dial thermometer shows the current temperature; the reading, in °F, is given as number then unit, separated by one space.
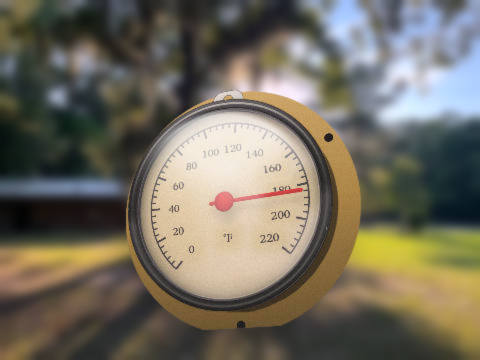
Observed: 184 °F
